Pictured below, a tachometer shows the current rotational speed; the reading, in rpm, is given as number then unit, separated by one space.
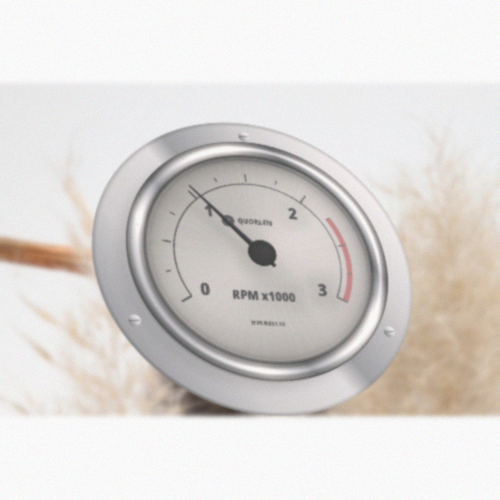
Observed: 1000 rpm
